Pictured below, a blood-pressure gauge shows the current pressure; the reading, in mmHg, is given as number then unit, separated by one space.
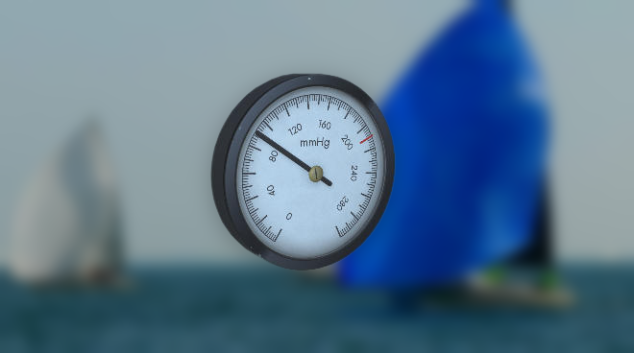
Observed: 90 mmHg
